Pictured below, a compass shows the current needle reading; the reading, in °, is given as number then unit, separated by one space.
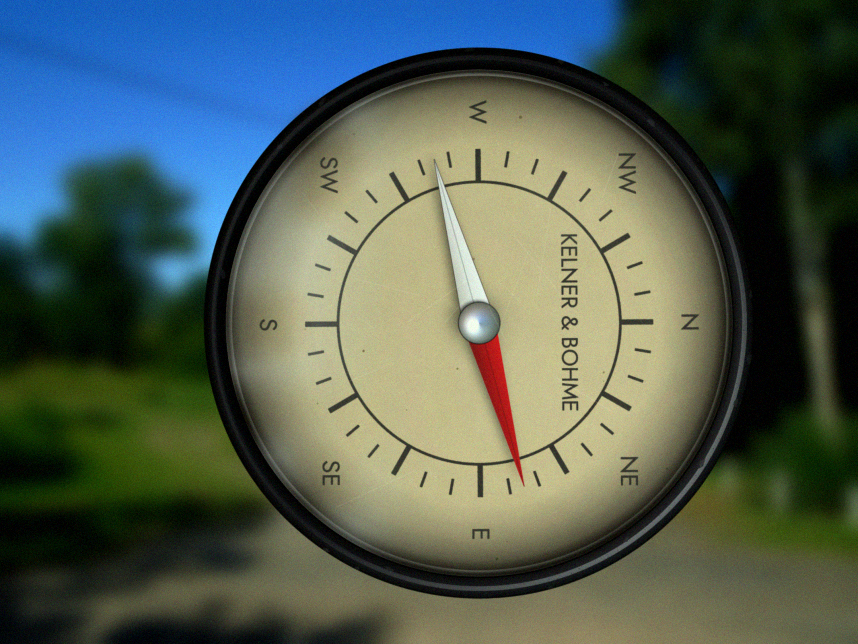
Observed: 75 °
